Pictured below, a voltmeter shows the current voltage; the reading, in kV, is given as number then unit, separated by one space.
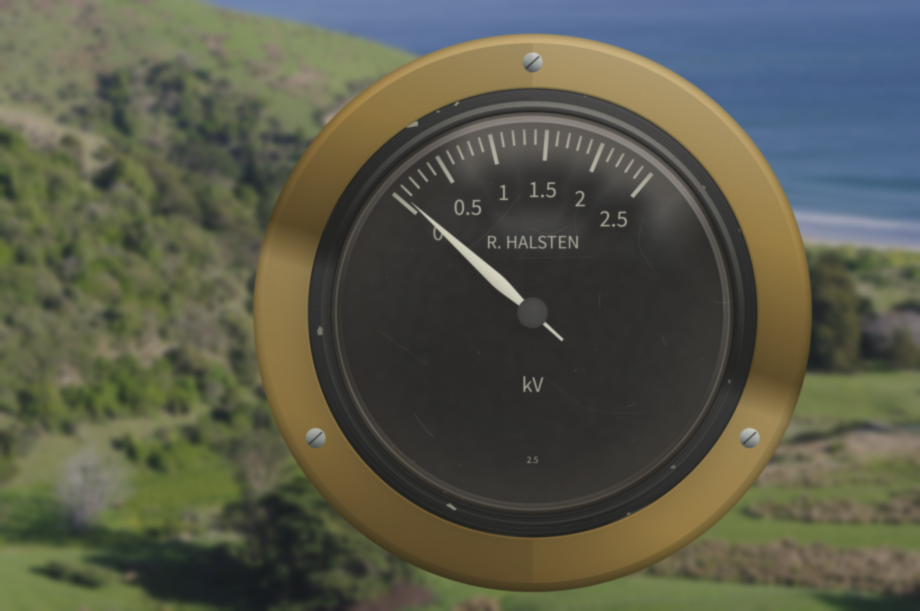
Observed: 0.05 kV
